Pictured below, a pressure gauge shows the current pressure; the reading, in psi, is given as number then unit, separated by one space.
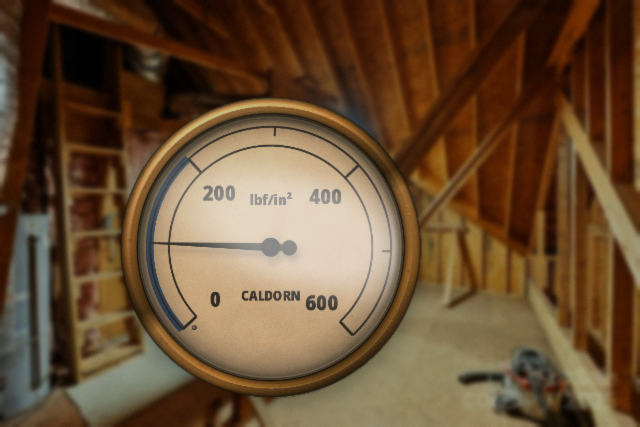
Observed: 100 psi
